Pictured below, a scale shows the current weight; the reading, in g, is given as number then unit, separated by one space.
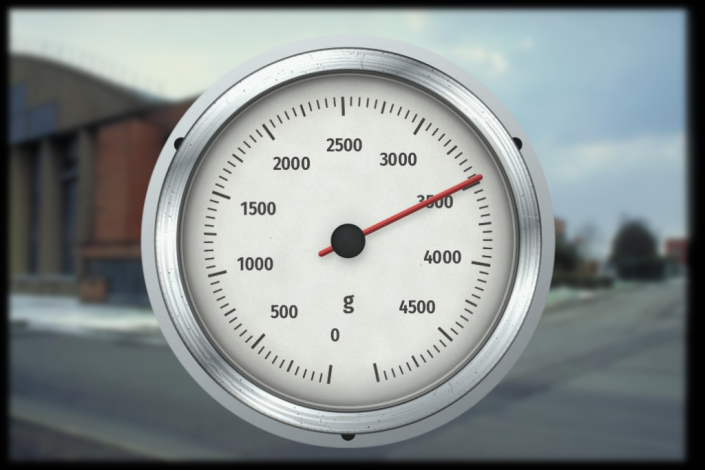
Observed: 3475 g
